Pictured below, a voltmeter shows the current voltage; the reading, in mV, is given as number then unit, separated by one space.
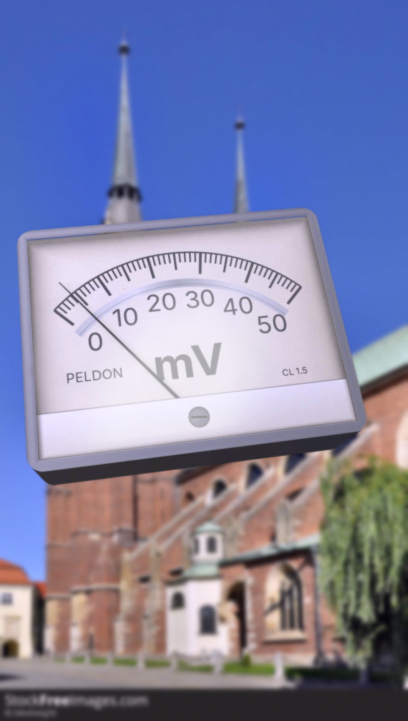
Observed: 4 mV
